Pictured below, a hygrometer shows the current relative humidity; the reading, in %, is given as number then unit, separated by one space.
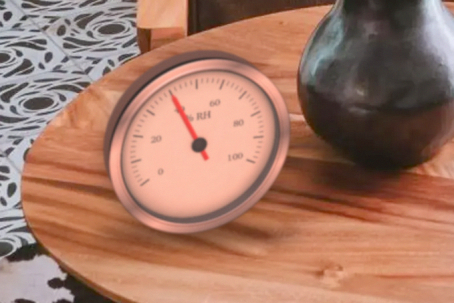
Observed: 40 %
